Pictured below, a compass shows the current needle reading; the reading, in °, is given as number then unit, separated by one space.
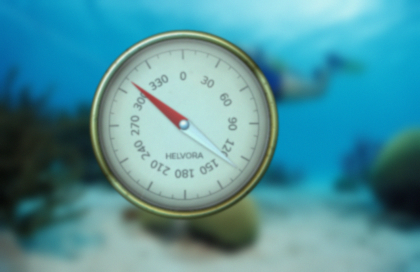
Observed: 310 °
